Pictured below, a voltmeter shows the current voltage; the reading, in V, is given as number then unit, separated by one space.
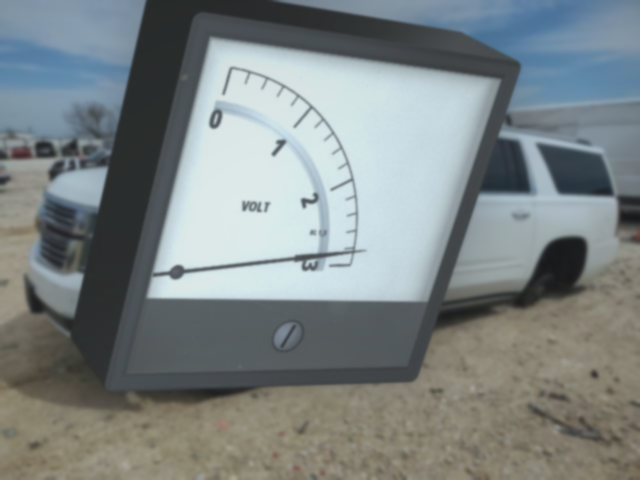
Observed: 2.8 V
